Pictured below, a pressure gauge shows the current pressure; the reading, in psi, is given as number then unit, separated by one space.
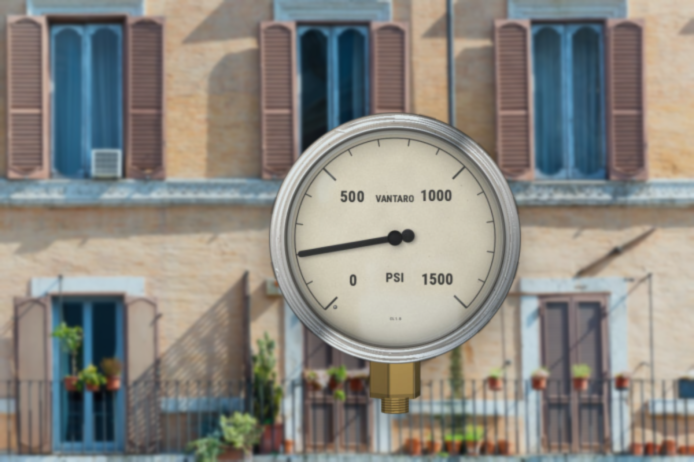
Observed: 200 psi
